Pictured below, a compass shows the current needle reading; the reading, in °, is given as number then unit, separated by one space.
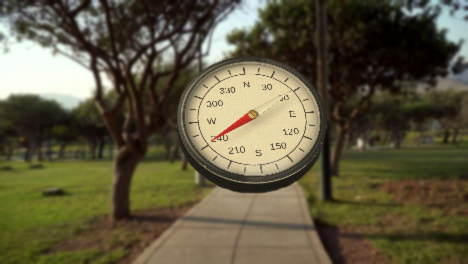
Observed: 240 °
